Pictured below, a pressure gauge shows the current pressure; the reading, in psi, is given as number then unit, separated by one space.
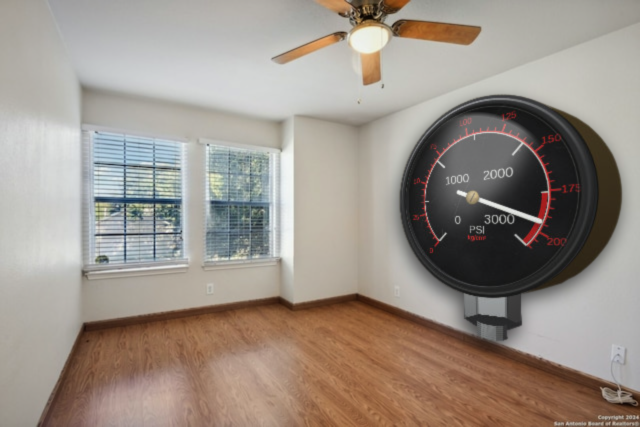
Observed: 2750 psi
